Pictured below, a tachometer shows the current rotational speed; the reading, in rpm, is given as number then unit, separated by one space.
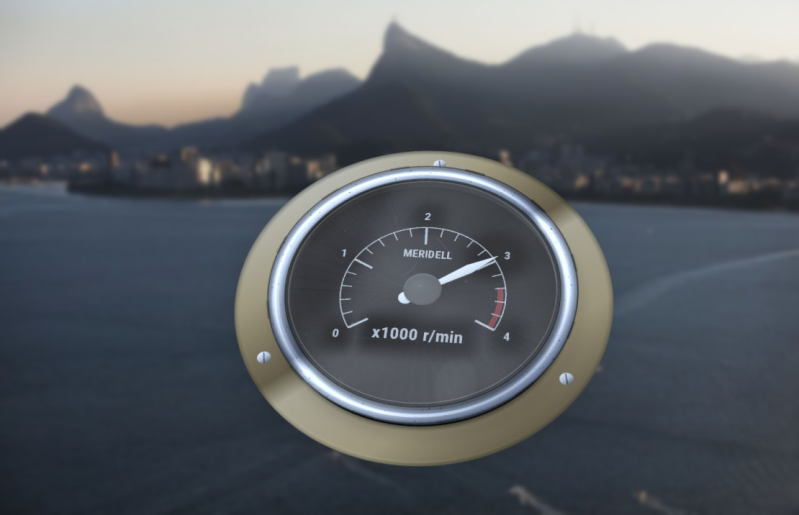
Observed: 3000 rpm
